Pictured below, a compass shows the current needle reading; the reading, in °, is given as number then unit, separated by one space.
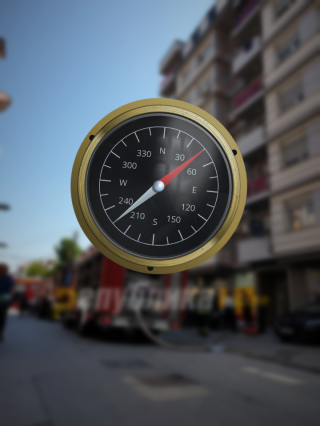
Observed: 45 °
